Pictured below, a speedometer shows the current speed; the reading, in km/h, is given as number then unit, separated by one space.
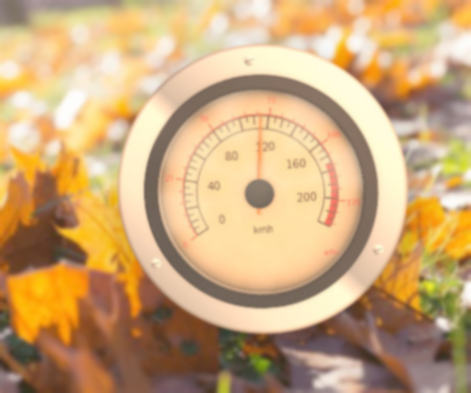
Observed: 115 km/h
